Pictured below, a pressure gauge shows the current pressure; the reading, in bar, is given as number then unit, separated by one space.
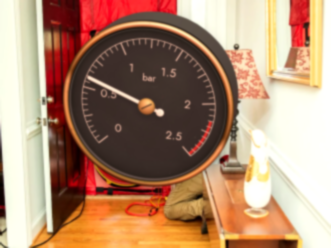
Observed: 0.6 bar
